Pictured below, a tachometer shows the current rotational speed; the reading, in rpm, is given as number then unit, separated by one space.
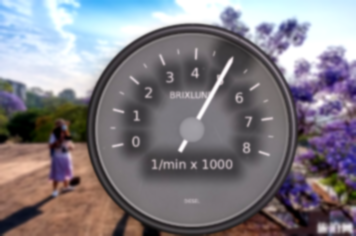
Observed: 5000 rpm
